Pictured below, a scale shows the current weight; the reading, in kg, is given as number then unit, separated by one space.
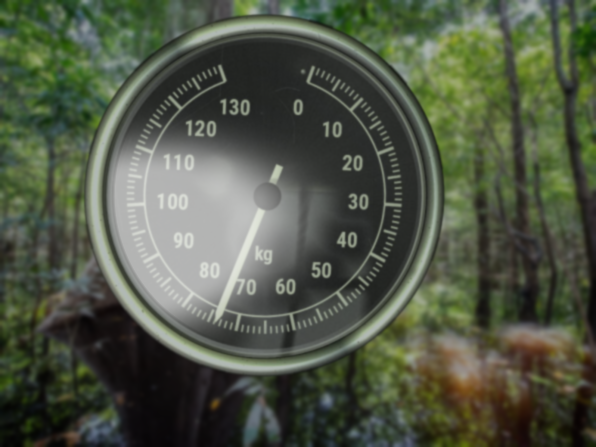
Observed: 74 kg
